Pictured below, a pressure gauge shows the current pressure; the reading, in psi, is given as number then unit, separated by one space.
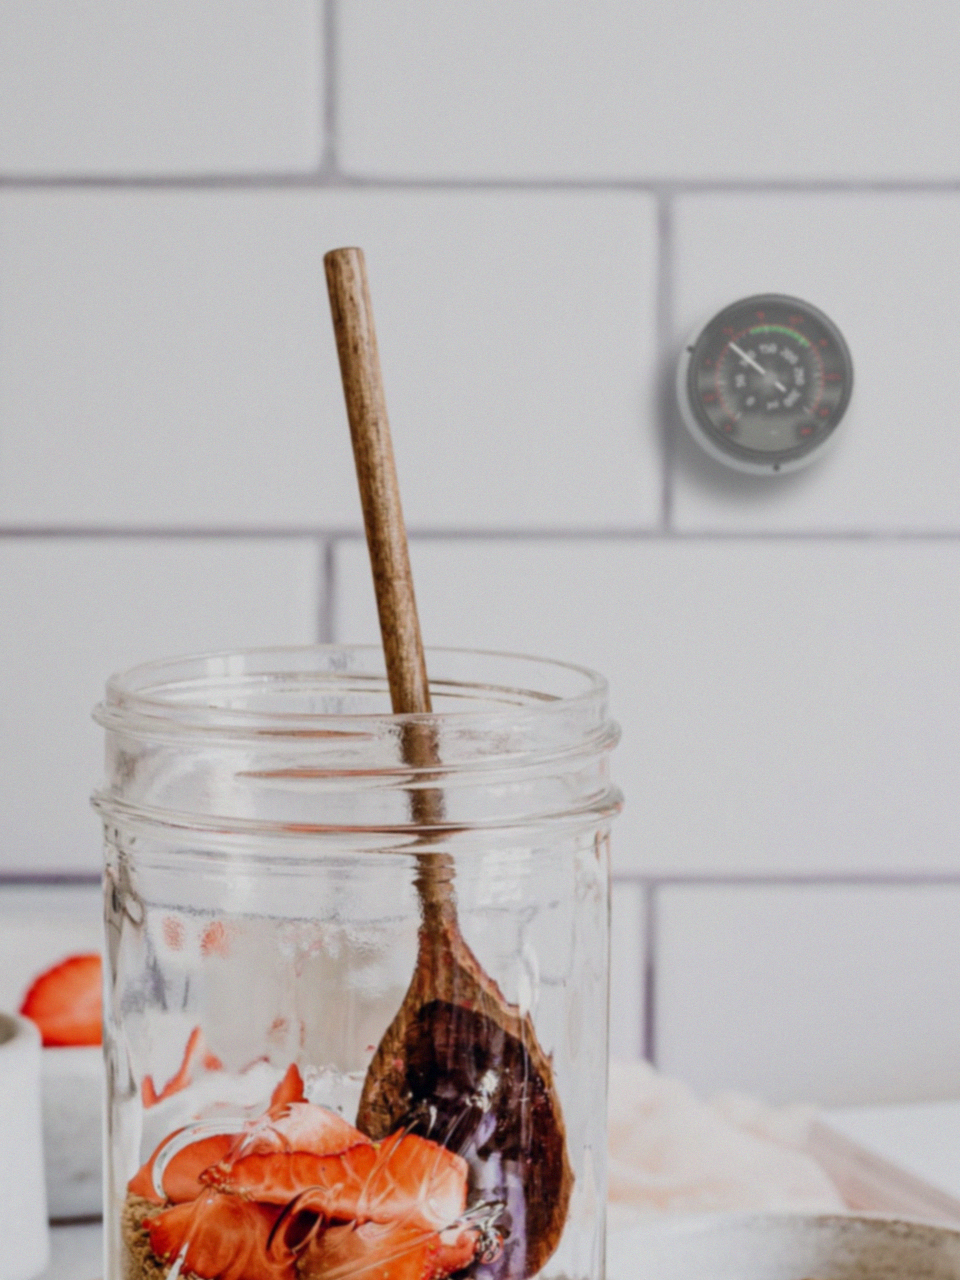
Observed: 100 psi
